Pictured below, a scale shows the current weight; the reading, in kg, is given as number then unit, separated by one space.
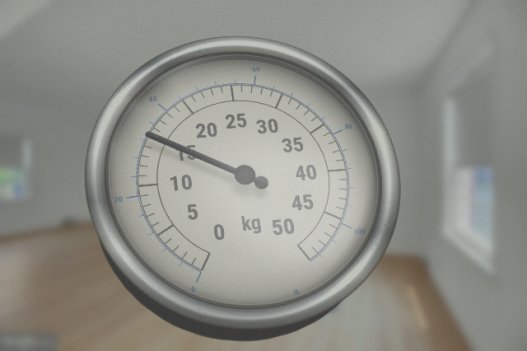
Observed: 15 kg
